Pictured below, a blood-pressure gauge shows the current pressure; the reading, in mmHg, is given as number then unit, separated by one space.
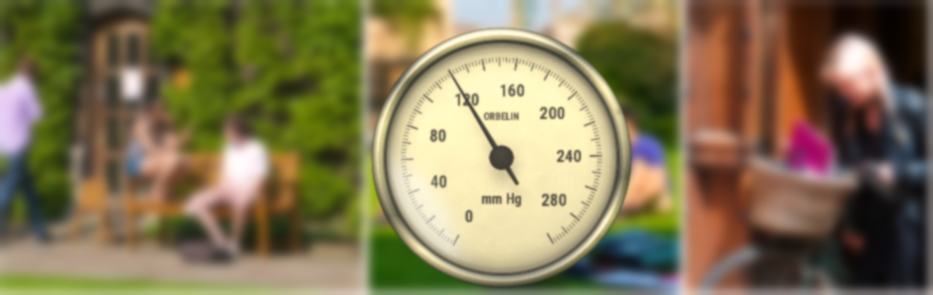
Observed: 120 mmHg
